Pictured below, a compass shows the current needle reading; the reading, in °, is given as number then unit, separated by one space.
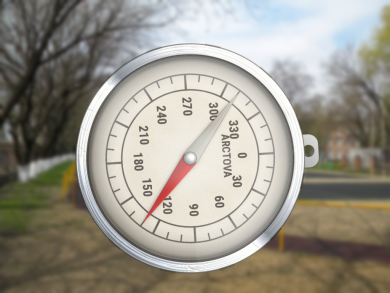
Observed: 130 °
